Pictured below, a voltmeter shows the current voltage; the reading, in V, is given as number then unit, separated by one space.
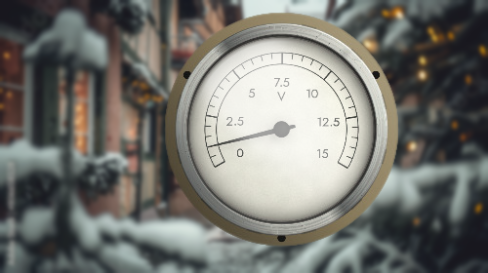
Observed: 1 V
